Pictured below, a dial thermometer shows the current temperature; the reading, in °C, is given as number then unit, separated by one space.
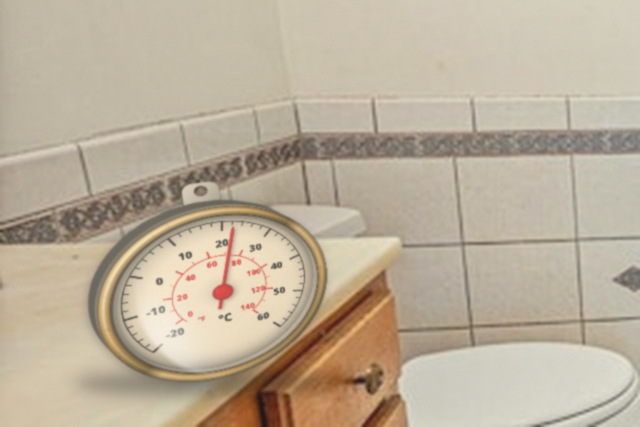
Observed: 22 °C
